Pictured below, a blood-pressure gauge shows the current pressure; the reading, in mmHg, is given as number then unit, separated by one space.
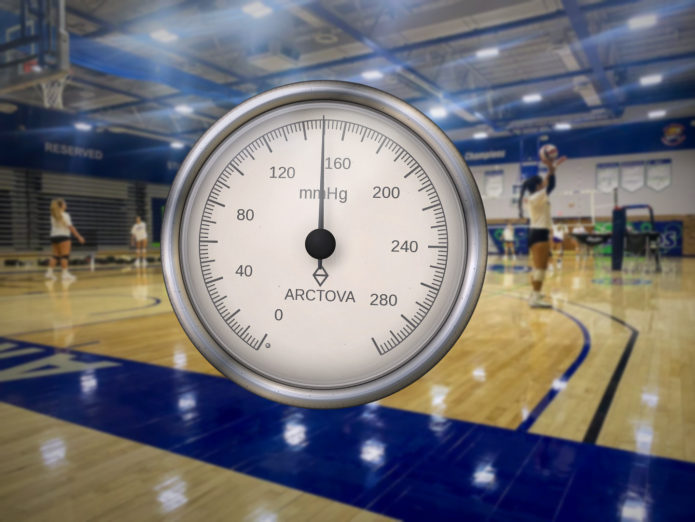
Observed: 150 mmHg
